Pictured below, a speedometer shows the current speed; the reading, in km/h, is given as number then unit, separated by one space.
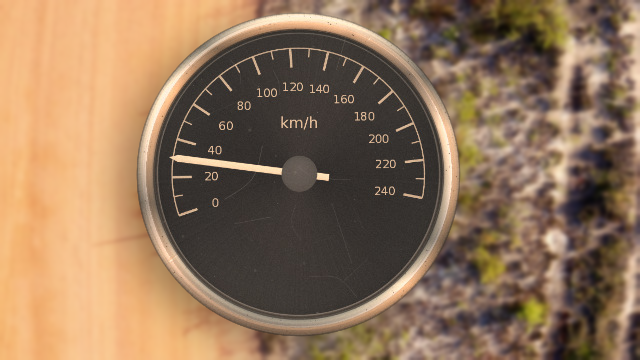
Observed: 30 km/h
